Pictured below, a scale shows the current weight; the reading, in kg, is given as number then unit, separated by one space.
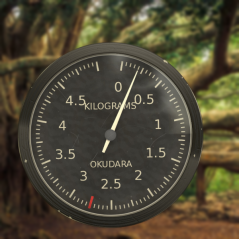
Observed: 0.2 kg
